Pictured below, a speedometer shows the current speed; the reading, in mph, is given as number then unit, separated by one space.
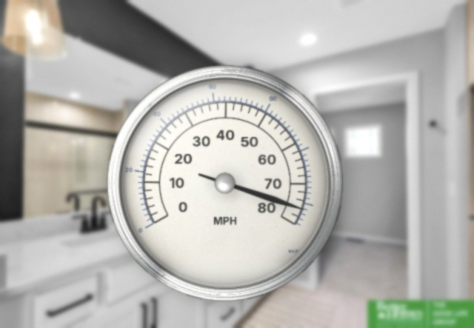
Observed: 76 mph
